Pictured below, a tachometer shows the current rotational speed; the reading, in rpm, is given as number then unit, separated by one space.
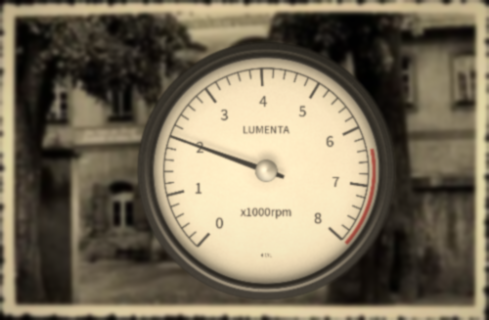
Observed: 2000 rpm
